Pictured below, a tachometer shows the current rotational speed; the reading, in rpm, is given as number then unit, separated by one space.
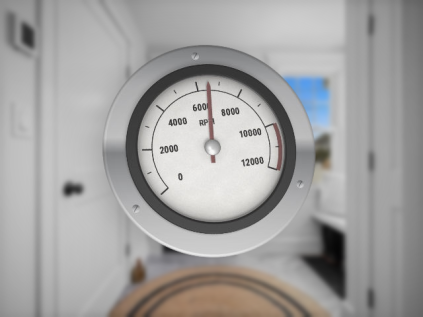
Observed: 6500 rpm
